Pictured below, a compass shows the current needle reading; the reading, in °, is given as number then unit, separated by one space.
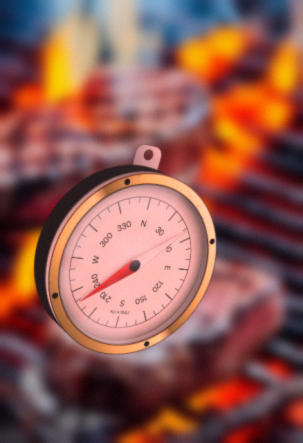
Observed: 230 °
